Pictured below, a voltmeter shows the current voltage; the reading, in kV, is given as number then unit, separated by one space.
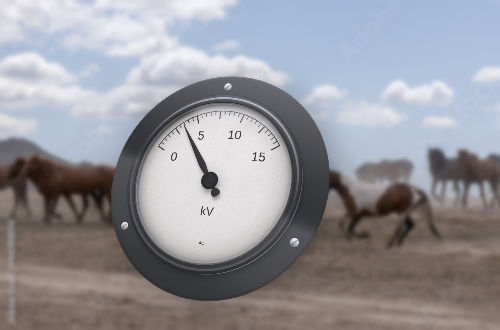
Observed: 3.5 kV
